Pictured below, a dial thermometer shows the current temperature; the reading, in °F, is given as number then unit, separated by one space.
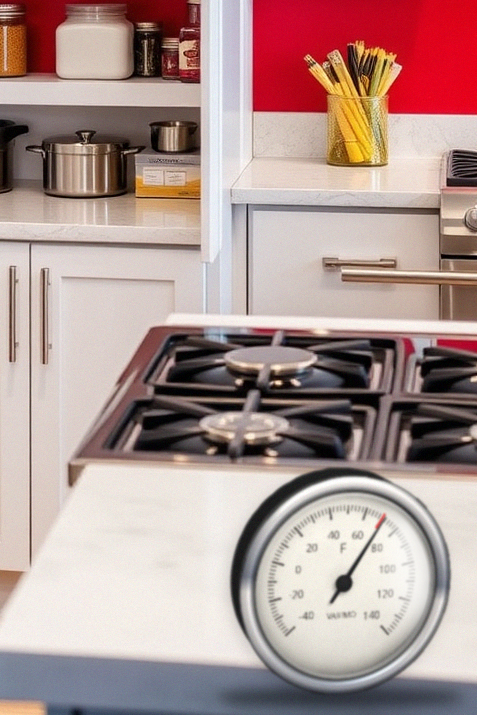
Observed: 70 °F
